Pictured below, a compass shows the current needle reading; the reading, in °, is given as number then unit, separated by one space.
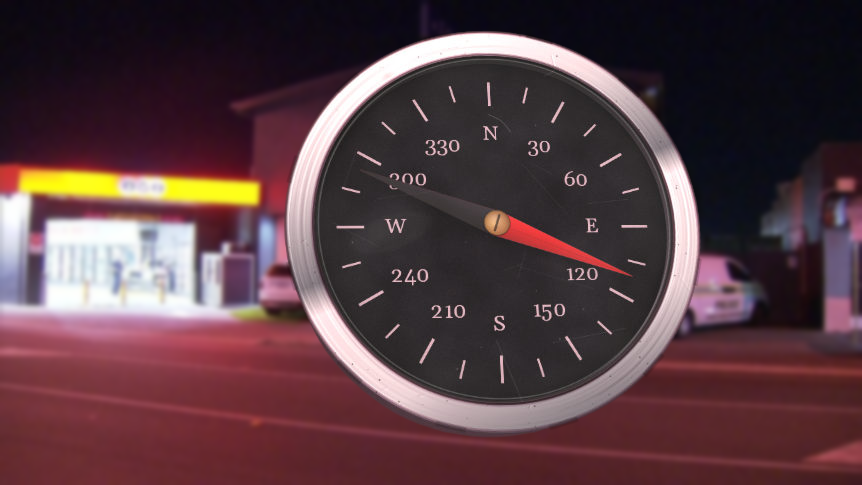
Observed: 112.5 °
